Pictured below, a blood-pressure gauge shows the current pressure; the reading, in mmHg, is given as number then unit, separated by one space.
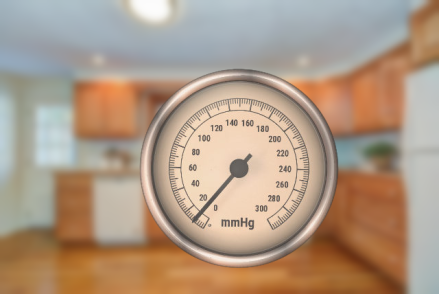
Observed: 10 mmHg
